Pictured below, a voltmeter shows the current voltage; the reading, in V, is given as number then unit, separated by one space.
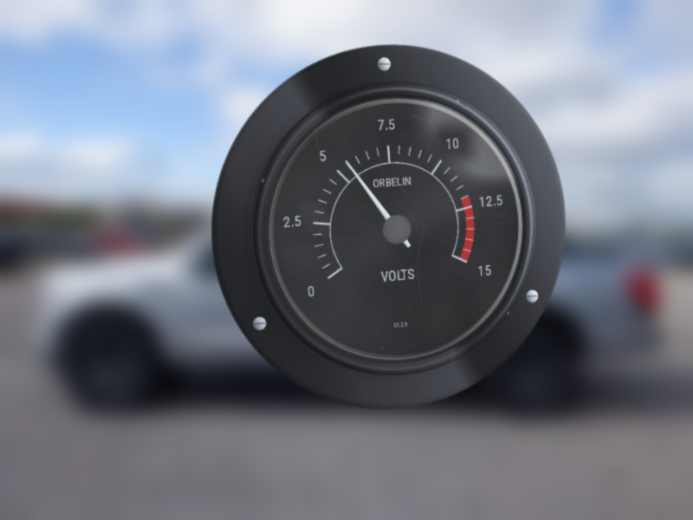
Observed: 5.5 V
